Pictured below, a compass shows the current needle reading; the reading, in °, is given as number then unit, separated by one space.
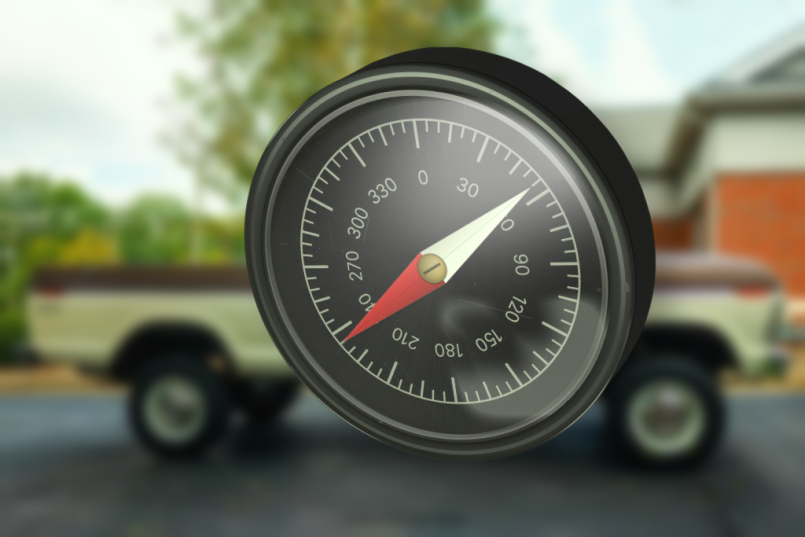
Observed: 235 °
